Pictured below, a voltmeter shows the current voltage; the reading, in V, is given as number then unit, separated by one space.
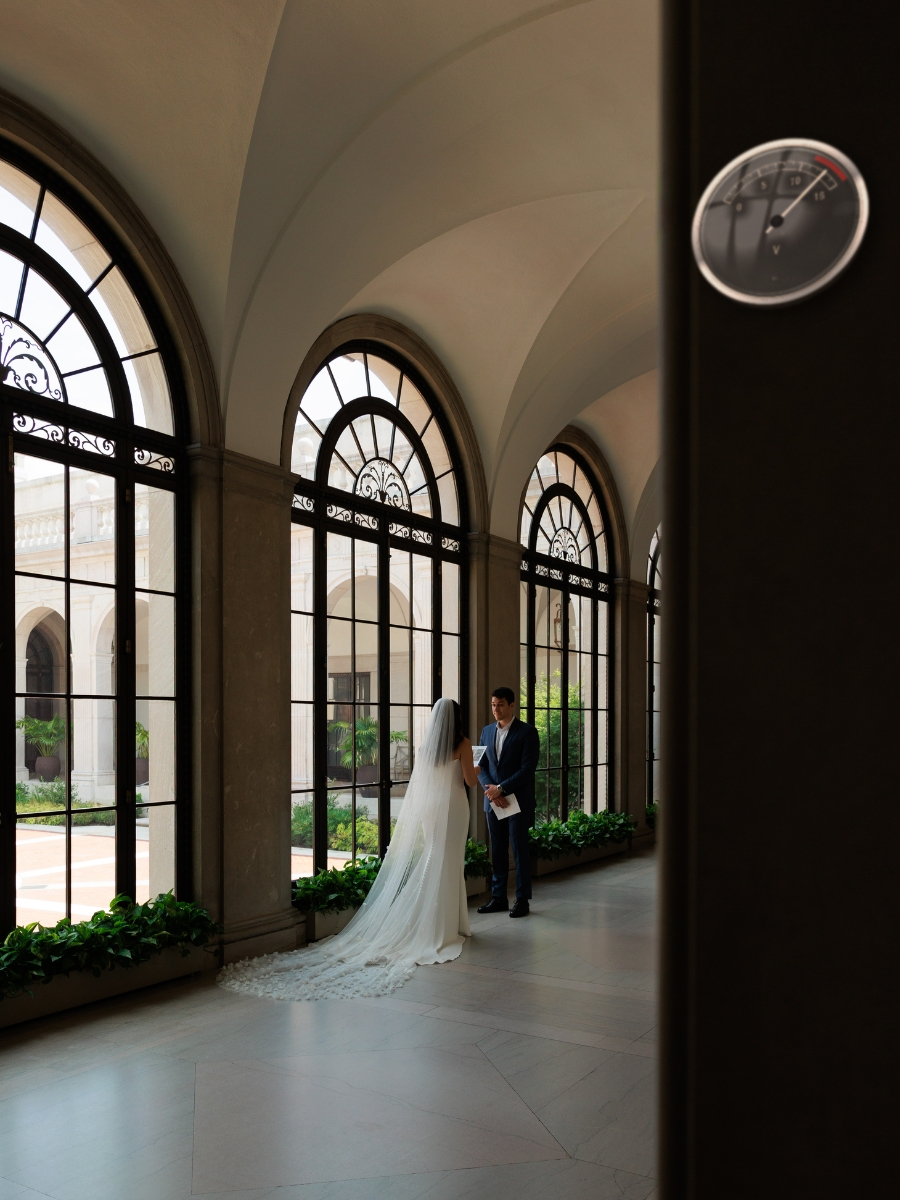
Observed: 13 V
